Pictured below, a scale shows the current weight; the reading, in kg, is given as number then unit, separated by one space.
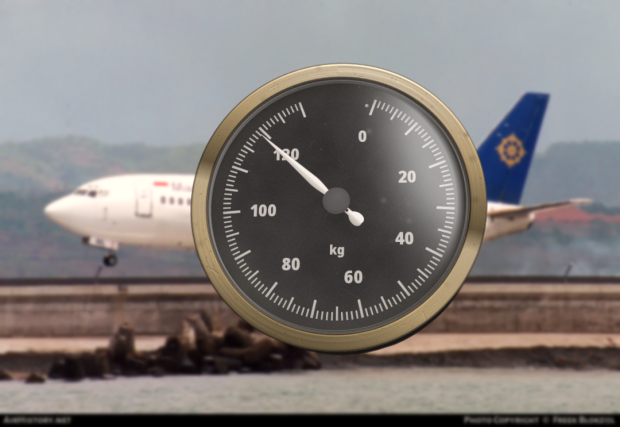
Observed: 119 kg
